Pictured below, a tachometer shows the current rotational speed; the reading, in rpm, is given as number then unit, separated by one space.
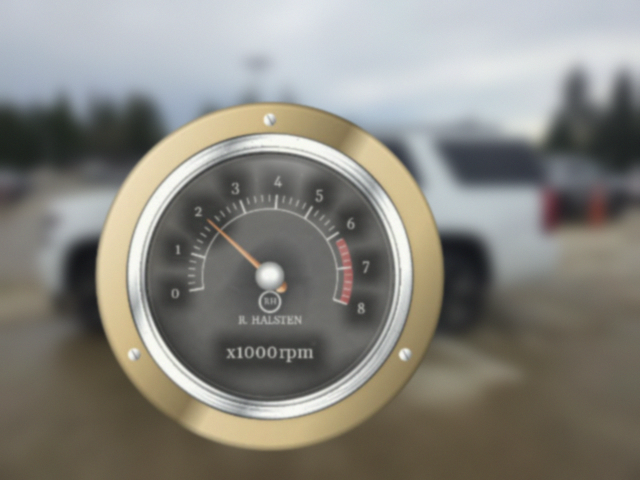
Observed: 2000 rpm
